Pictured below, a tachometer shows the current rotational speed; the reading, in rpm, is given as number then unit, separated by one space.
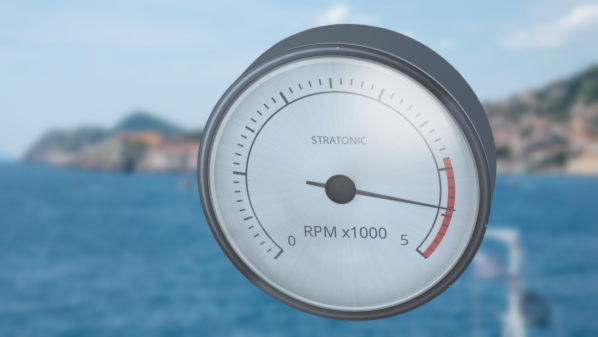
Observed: 4400 rpm
